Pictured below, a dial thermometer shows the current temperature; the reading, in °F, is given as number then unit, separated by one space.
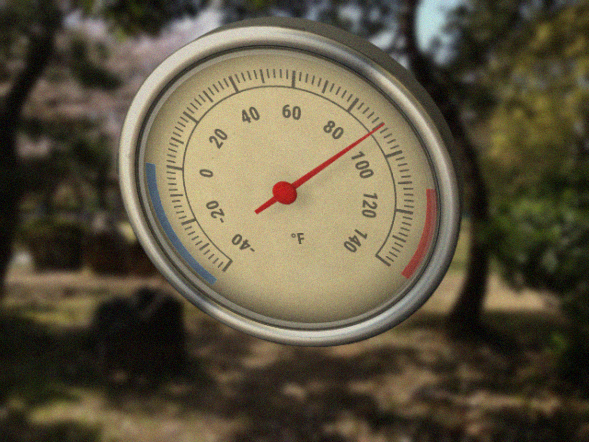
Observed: 90 °F
